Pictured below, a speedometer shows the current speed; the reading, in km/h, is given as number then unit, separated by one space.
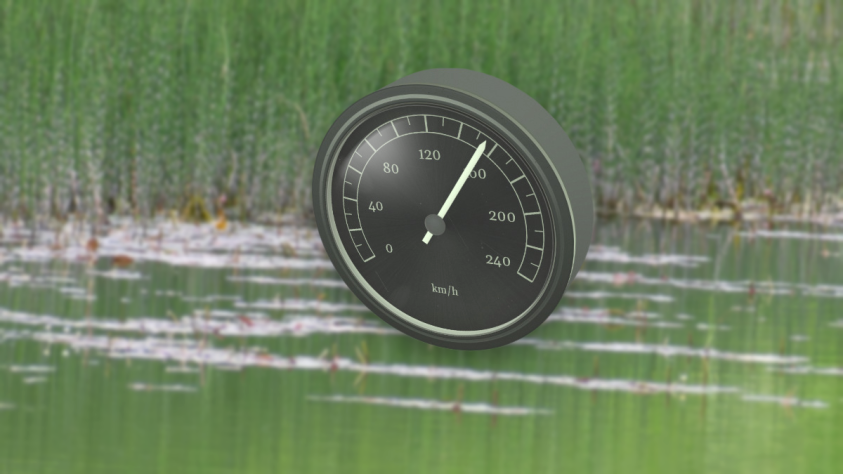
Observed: 155 km/h
